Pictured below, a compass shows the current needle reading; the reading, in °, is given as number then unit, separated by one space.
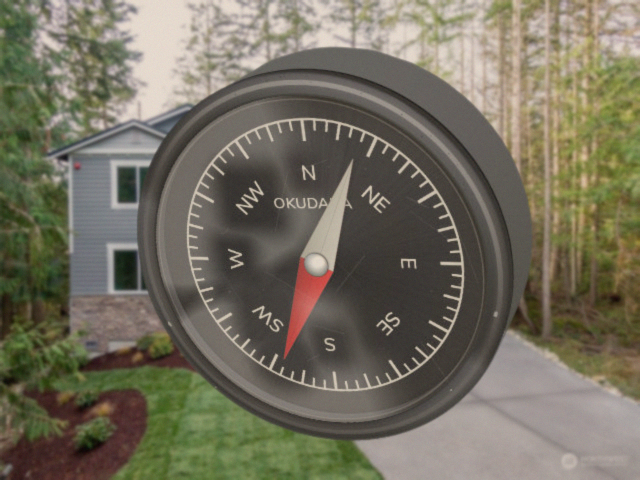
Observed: 205 °
